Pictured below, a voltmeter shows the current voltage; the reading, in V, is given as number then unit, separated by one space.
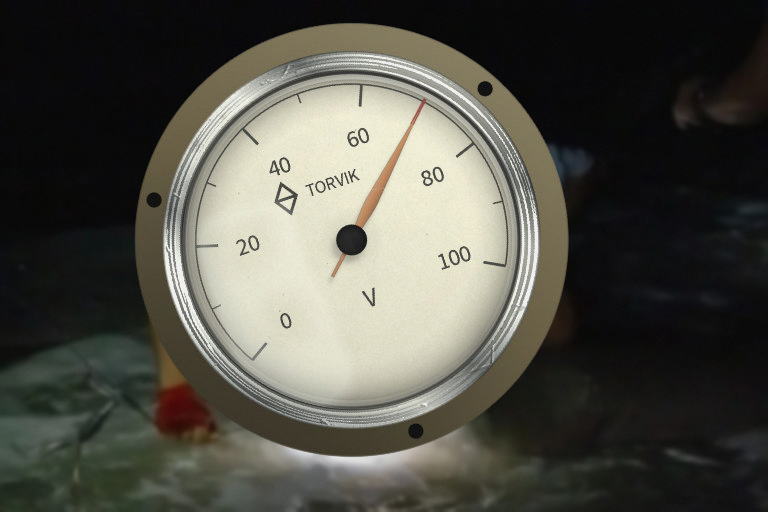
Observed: 70 V
